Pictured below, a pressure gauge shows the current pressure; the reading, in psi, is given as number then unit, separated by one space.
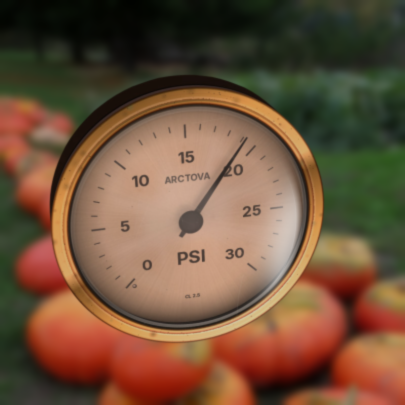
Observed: 19 psi
